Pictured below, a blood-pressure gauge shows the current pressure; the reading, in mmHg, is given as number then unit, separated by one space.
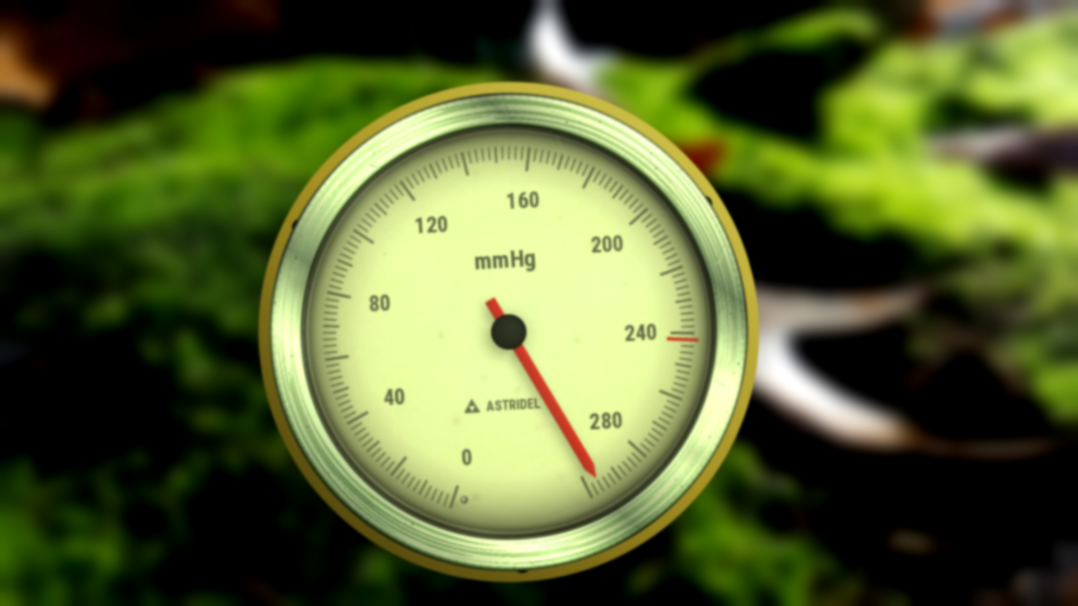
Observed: 296 mmHg
